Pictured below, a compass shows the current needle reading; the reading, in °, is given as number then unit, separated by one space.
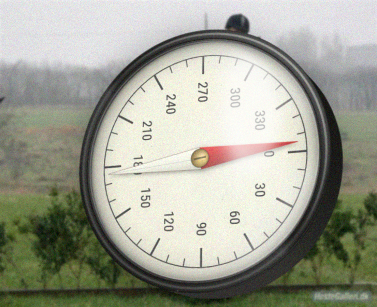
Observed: 355 °
